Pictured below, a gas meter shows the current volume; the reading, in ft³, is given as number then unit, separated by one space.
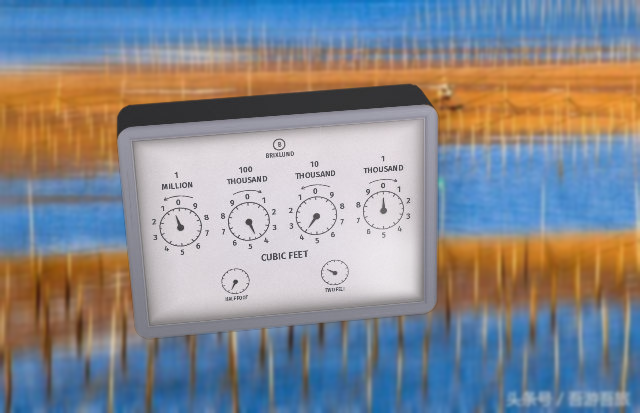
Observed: 44000 ft³
